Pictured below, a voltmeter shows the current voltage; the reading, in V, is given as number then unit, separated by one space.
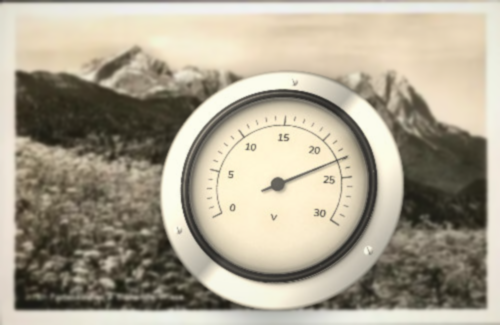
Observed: 23 V
